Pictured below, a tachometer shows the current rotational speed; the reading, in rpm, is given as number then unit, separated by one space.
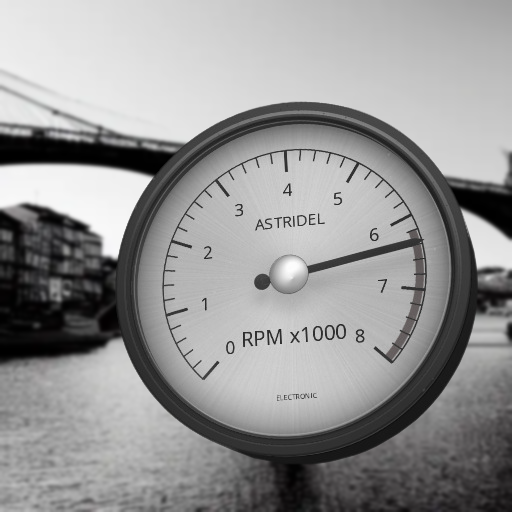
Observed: 6400 rpm
